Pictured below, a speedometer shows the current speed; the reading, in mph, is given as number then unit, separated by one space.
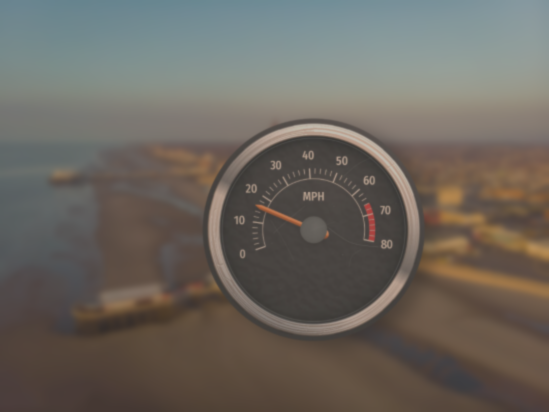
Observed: 16 mph
